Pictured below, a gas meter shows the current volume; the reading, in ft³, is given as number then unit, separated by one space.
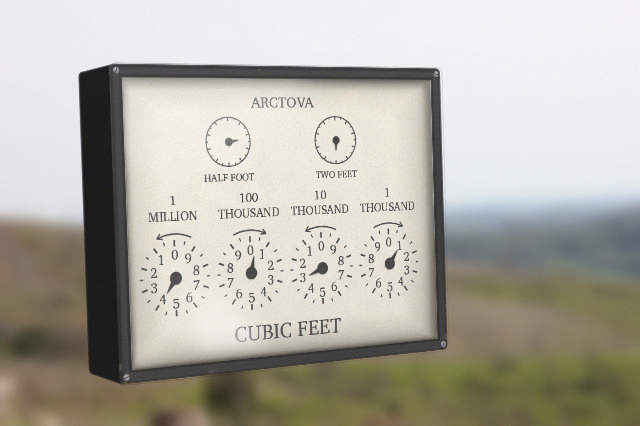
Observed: 403100 ft³
